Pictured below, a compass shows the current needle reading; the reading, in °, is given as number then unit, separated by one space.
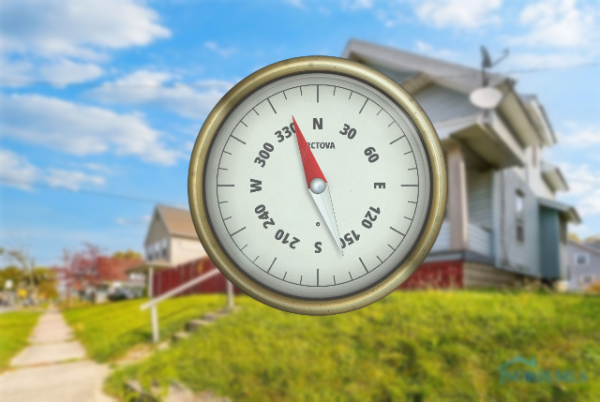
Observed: 340 °
